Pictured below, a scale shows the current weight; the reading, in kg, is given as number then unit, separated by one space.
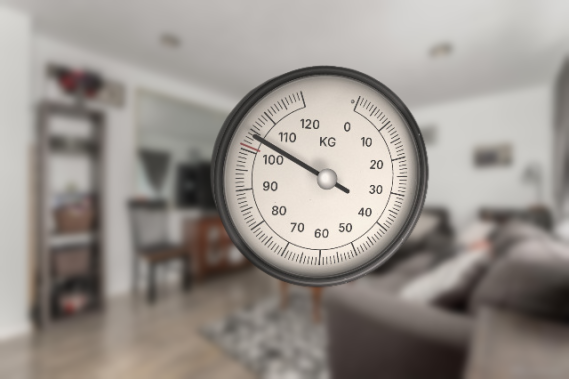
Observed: 104 kg
